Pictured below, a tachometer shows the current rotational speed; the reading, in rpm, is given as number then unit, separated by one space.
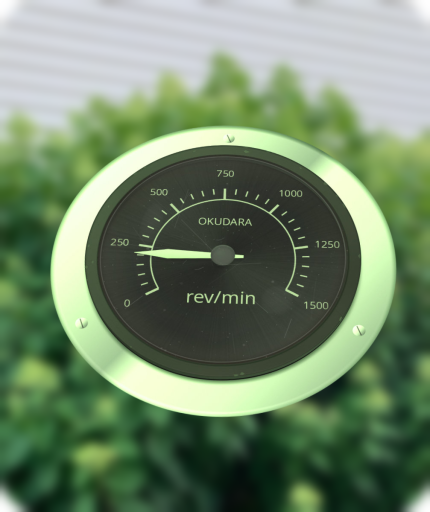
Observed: 200 rpm
